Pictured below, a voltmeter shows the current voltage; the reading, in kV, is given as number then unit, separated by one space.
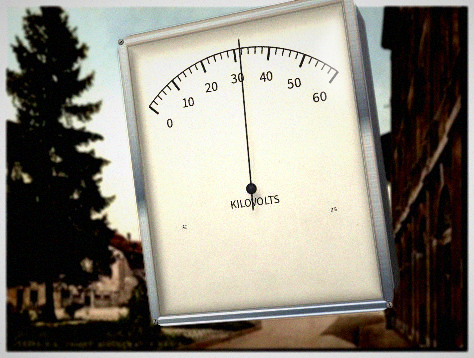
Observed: 32 kV
